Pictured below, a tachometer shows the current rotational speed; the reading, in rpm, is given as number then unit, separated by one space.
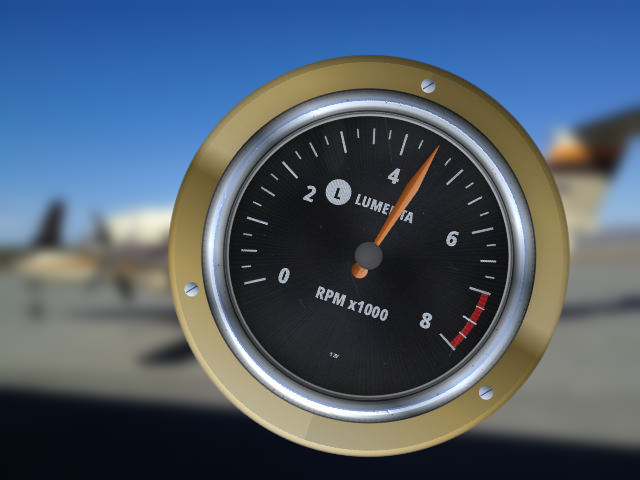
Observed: 4500 rpm
